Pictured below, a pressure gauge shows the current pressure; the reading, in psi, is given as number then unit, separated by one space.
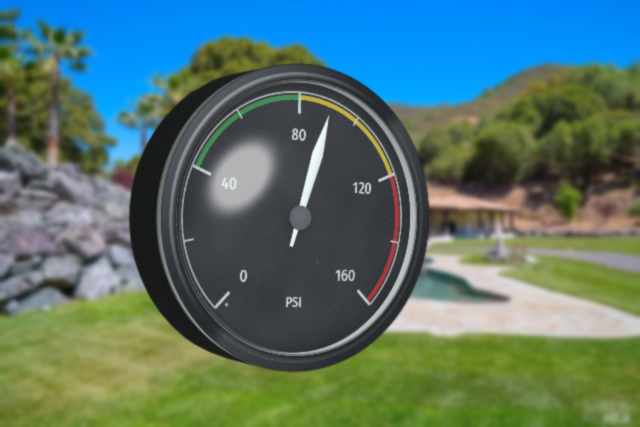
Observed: 90 psi
